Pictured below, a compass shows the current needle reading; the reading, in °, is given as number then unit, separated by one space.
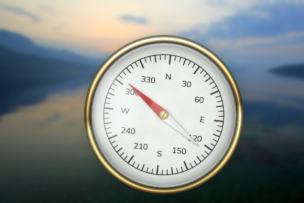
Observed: 305 °
